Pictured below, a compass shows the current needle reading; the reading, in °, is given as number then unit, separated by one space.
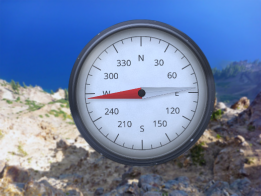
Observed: 265 °
